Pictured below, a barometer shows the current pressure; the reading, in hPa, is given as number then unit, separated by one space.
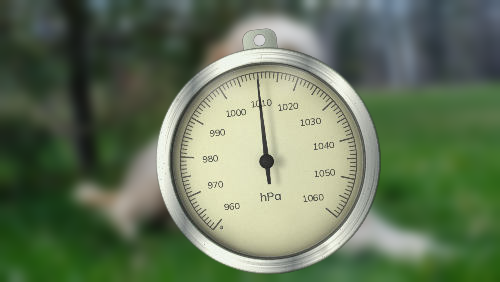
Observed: 1010 hPa
